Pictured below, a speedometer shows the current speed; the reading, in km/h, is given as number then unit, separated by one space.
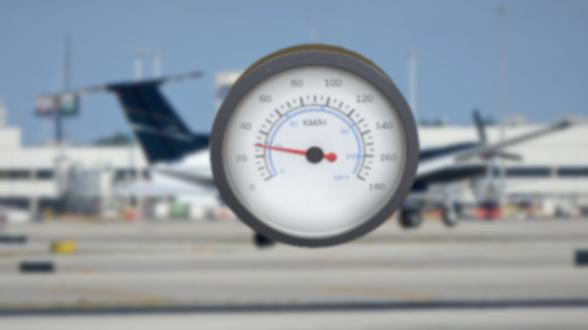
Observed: 30 km/h
